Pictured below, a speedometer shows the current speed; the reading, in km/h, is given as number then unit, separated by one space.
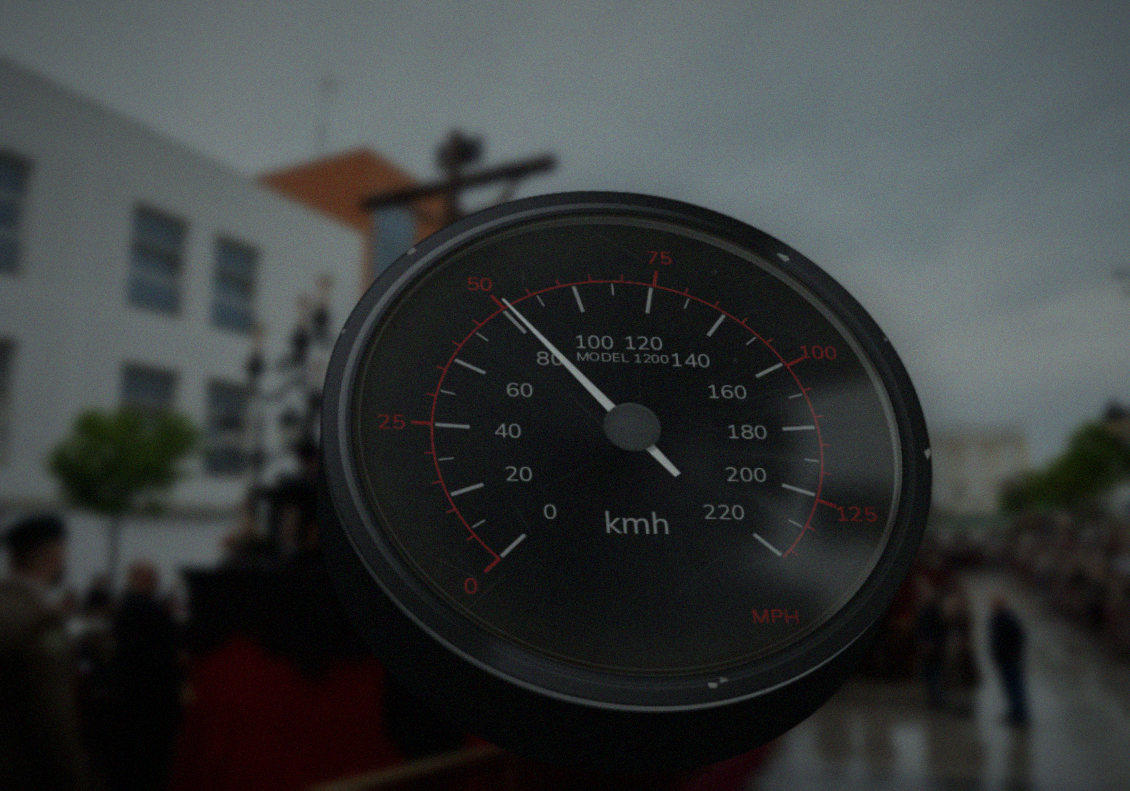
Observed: 80 km/h
